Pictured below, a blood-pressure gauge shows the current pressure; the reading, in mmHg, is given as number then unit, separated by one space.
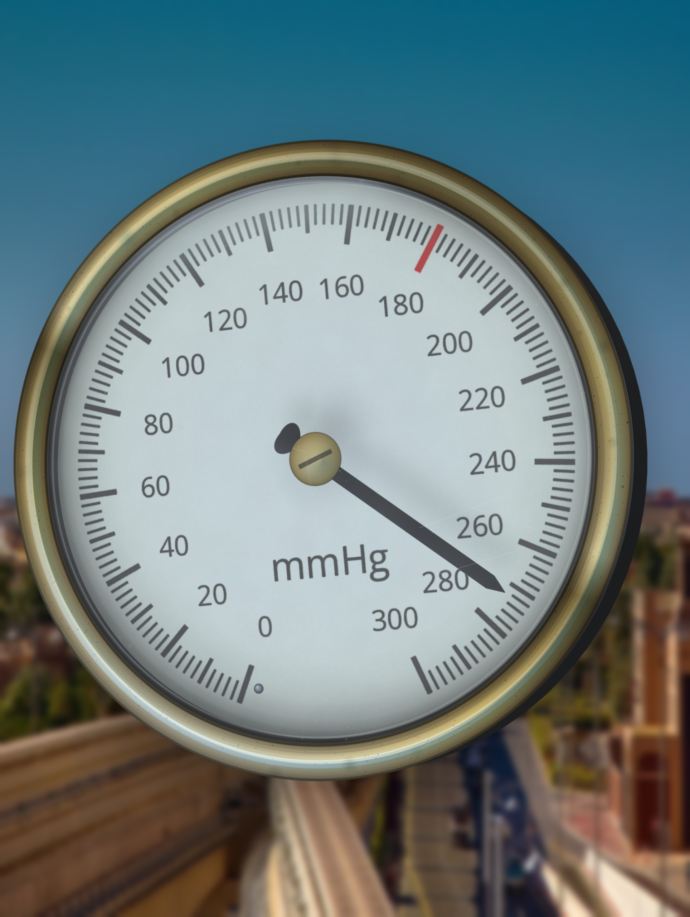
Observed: 272 mmHg
